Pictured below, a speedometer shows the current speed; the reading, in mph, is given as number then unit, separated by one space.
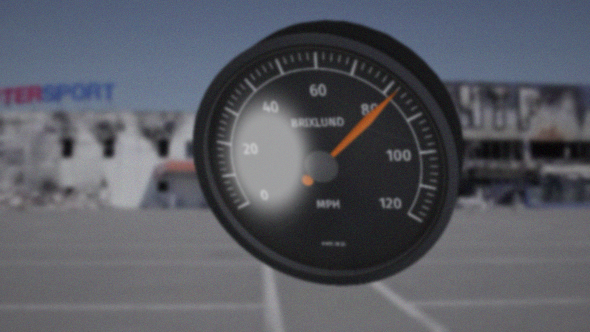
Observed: 82 mph
